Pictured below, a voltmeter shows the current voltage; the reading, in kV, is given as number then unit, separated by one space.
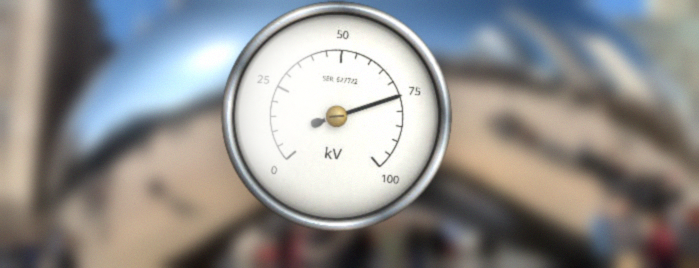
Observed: 75 kV
